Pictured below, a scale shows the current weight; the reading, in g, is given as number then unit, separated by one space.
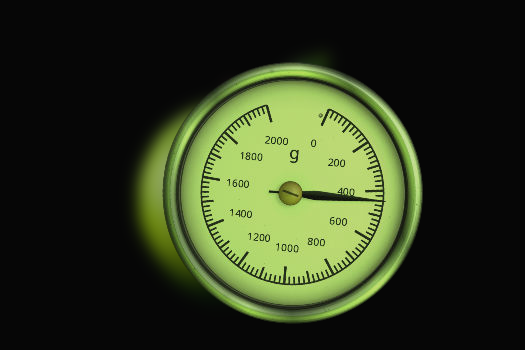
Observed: 440 g
